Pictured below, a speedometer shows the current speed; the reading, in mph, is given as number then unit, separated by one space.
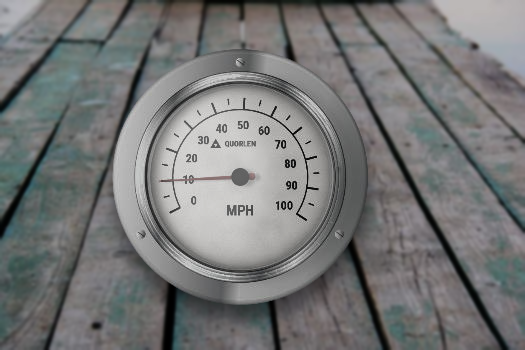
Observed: 10 mph
